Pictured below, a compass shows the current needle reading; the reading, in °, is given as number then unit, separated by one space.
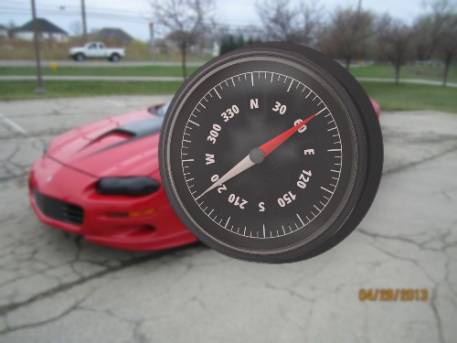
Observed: 60 °
